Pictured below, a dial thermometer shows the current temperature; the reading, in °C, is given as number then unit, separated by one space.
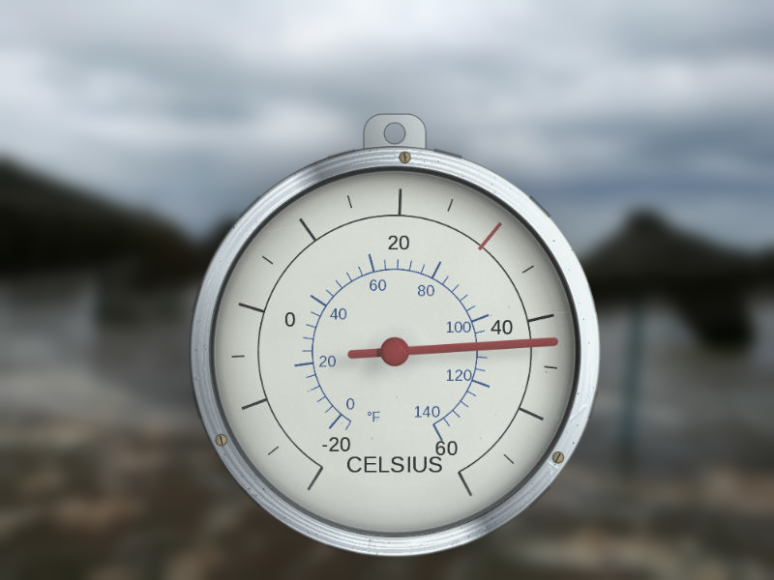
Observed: 42.5 °C
